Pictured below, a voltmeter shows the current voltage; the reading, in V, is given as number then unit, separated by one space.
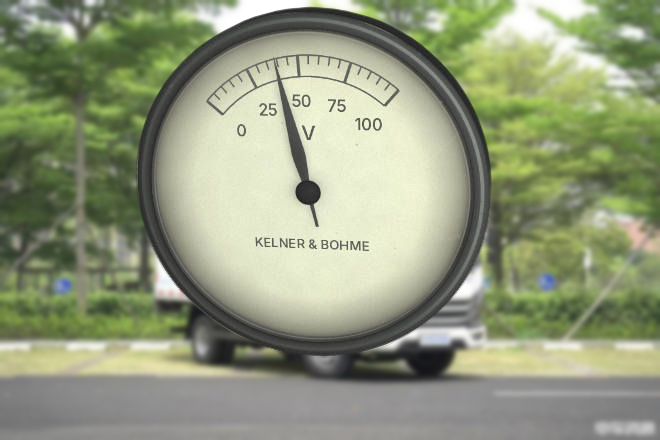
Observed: 40 V
